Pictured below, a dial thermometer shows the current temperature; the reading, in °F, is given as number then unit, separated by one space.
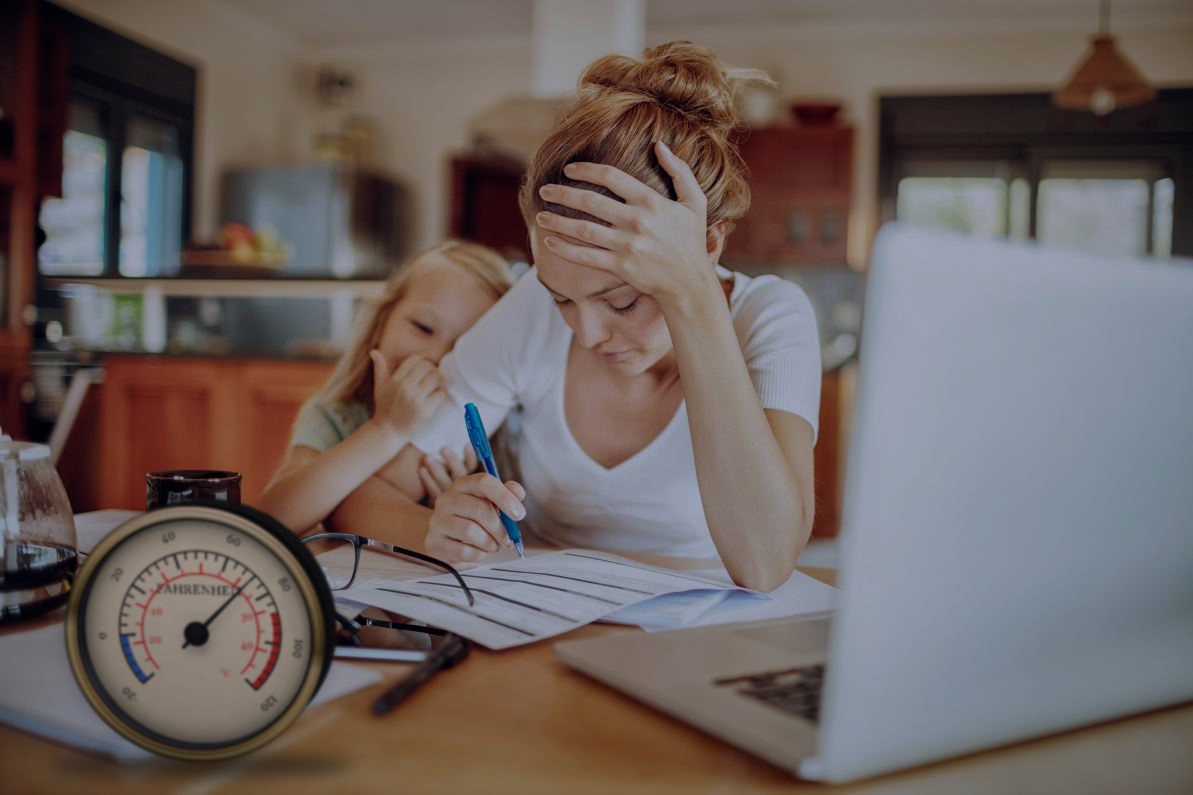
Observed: 72 °F
